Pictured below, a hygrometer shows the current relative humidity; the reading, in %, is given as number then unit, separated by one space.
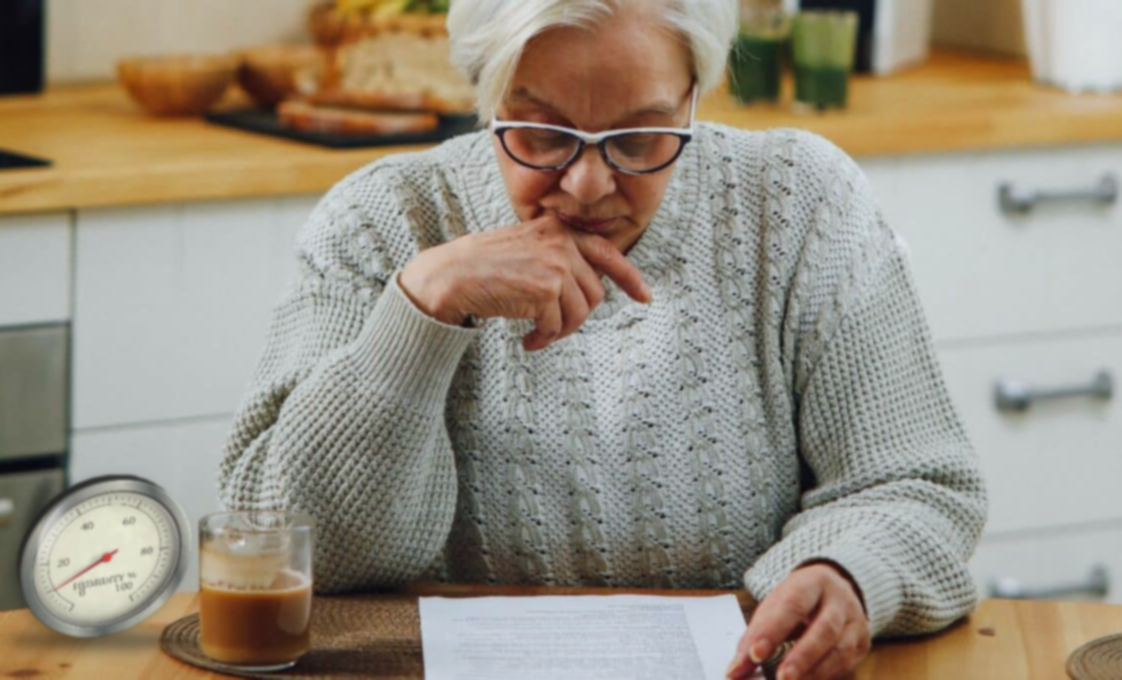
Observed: 10 %
